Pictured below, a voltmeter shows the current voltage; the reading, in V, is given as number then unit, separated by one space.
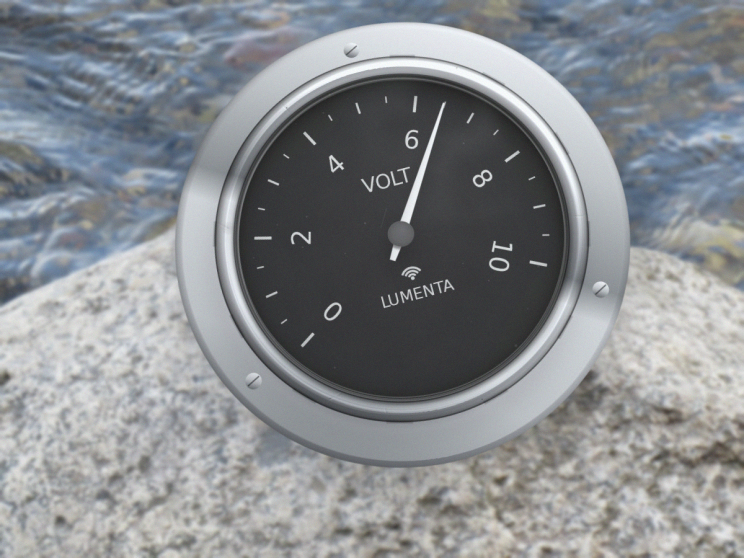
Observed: 6.5 V
